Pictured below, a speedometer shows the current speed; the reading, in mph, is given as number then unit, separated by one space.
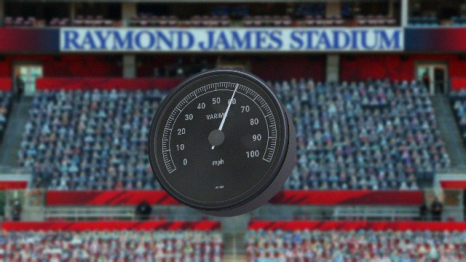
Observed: 60 mph
